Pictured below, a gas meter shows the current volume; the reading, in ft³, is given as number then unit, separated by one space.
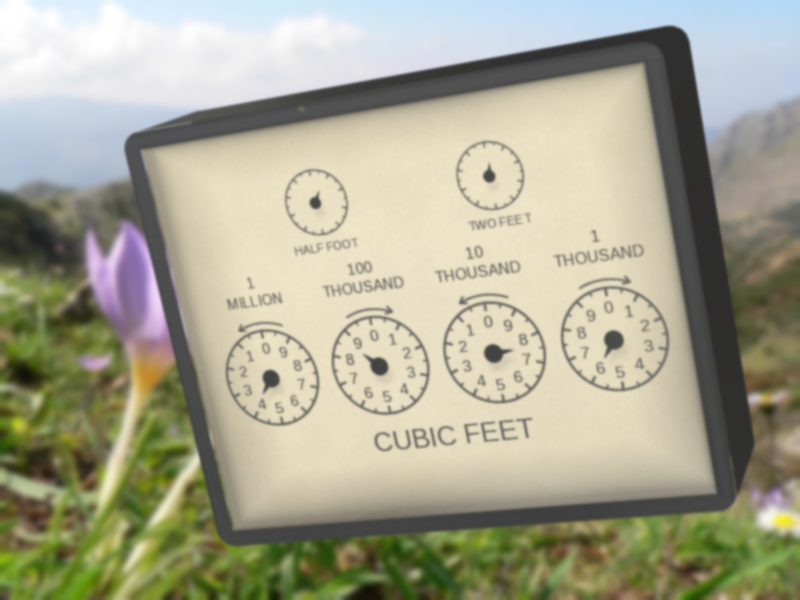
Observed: 387600 ft³
